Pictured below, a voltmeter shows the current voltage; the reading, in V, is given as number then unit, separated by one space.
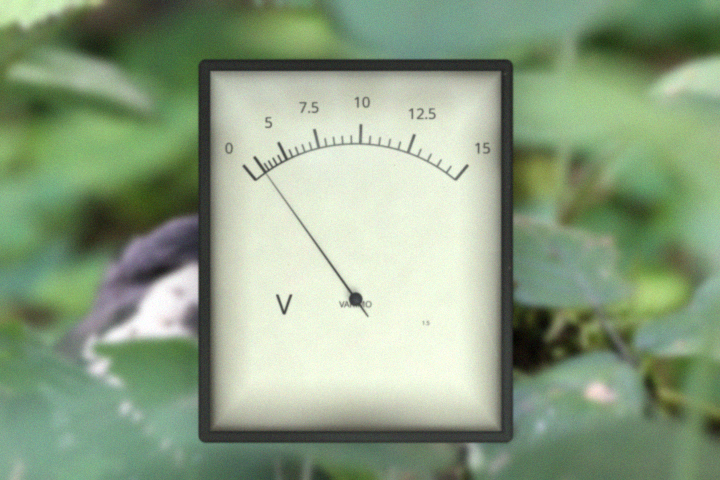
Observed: 2.5 V
